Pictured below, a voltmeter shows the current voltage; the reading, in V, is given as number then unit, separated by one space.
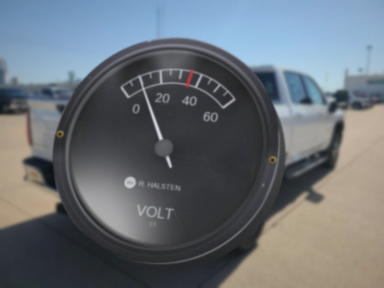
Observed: 10 V
